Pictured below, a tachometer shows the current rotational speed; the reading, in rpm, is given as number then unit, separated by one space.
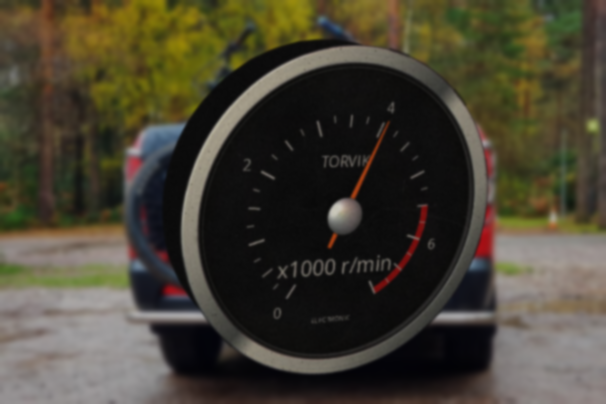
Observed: 4000 rpm
